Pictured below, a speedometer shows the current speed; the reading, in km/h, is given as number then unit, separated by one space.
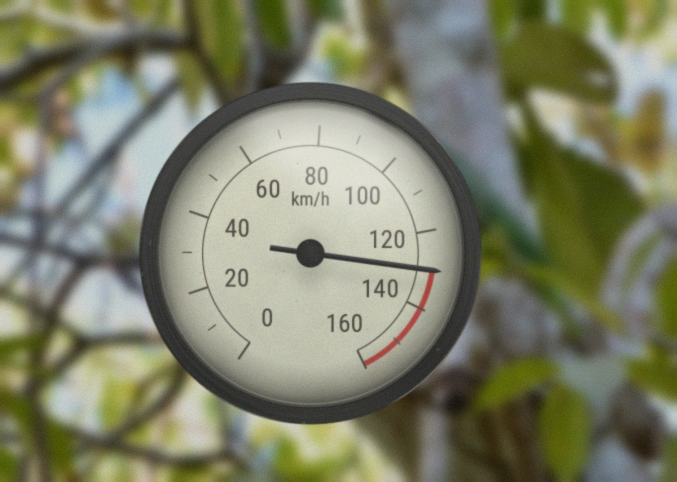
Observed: 130 km/h
